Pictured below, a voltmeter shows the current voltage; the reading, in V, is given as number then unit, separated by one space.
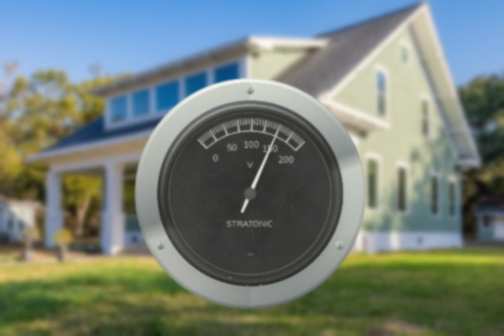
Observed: 150 V
